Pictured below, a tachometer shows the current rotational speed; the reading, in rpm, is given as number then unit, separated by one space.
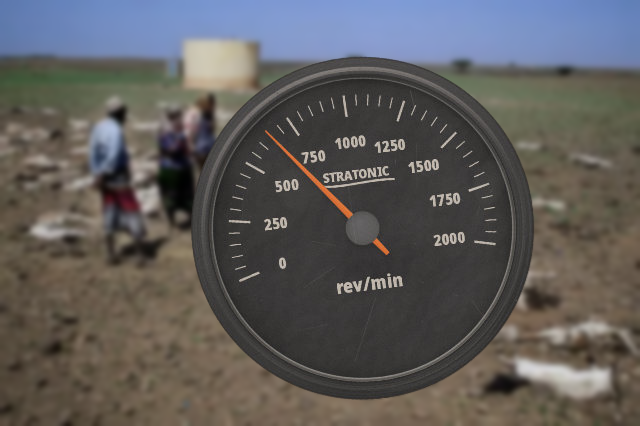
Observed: 650 rpm
